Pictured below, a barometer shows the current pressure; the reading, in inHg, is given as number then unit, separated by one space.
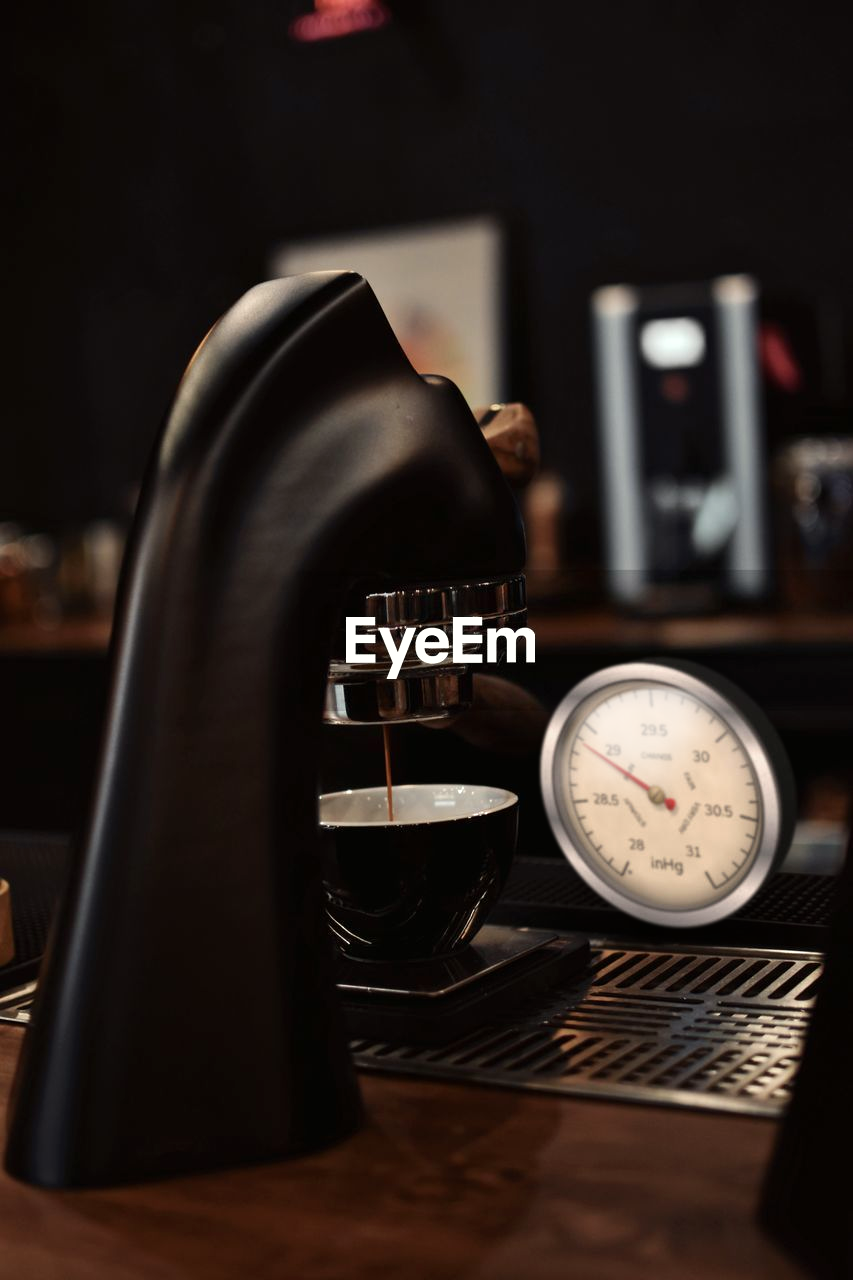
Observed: 28.9 inHg
